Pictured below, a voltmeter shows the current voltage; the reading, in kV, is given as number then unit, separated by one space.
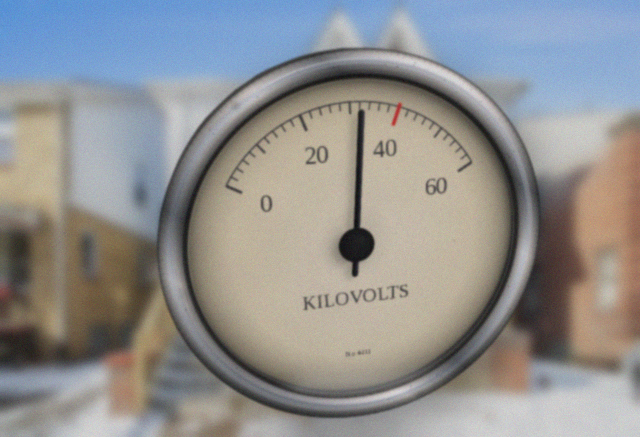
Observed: 32 kV
